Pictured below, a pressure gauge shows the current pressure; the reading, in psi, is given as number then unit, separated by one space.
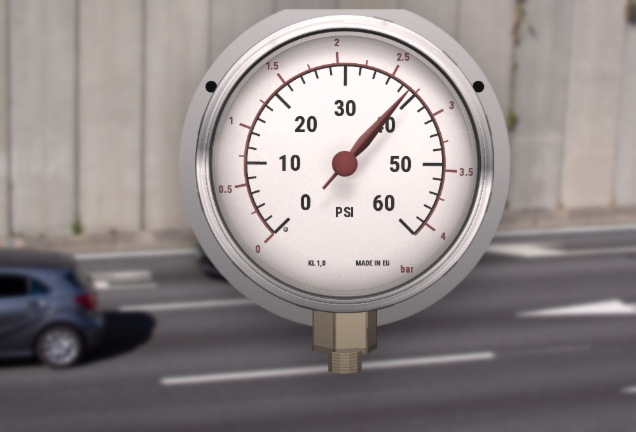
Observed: 39 psi
